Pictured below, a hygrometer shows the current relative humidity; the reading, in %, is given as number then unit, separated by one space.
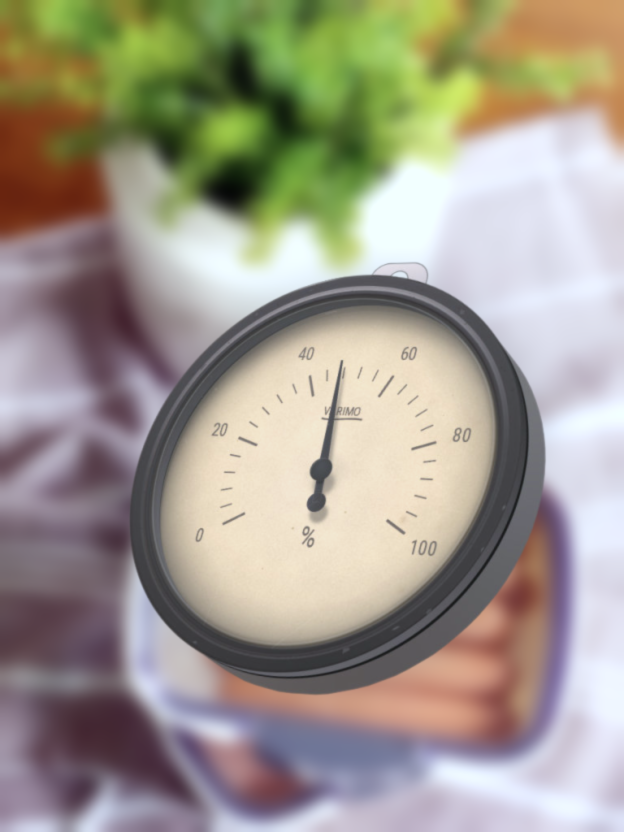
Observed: 48 %
